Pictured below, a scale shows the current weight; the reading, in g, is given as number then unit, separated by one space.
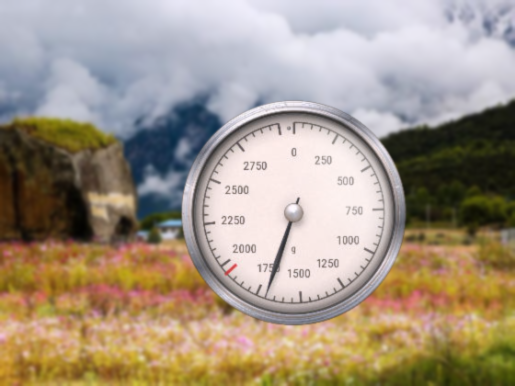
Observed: 1700 g
